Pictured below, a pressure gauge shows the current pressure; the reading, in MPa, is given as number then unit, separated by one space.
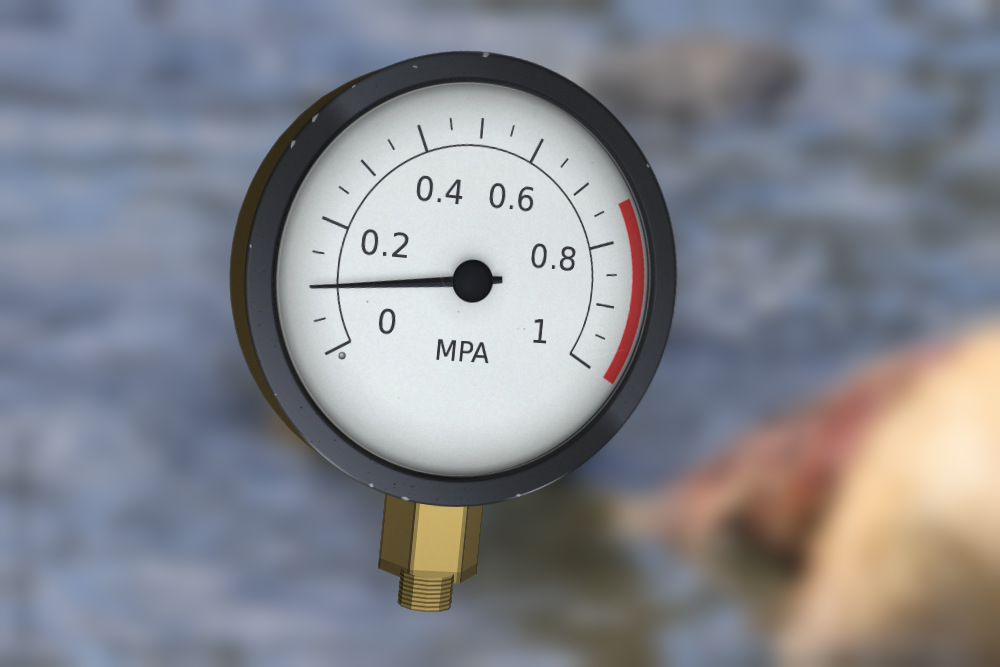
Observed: 0.1 MPa
